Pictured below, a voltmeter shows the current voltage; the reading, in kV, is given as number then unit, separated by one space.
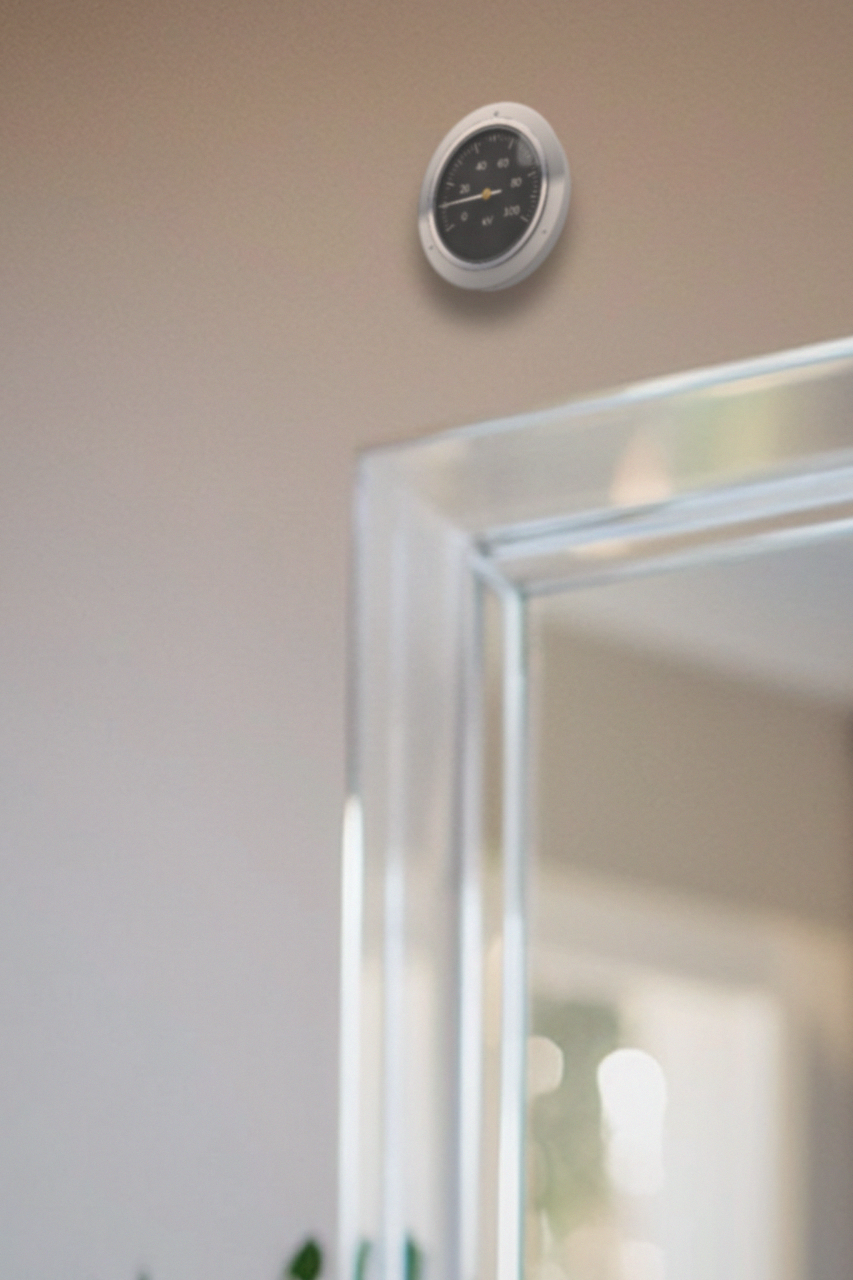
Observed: 10 kV
